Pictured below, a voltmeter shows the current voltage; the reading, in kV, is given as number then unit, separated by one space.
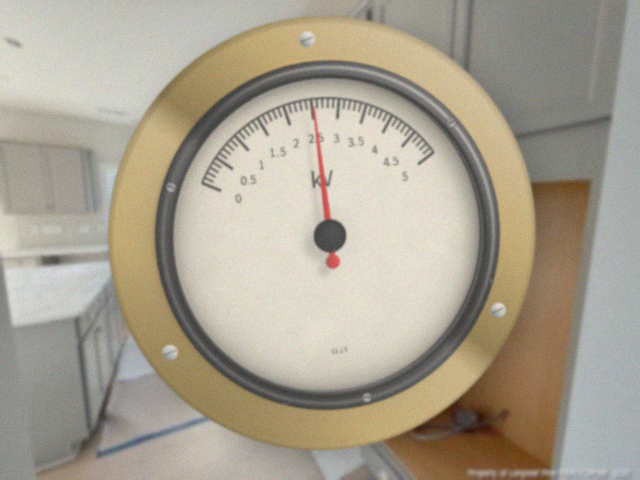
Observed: 2.5 kV
